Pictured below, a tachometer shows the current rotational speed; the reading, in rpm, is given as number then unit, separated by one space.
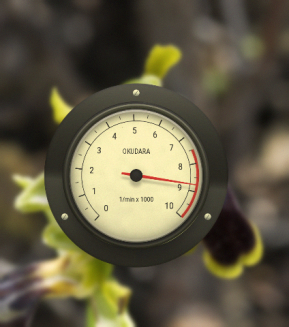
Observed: 8750 rpm
